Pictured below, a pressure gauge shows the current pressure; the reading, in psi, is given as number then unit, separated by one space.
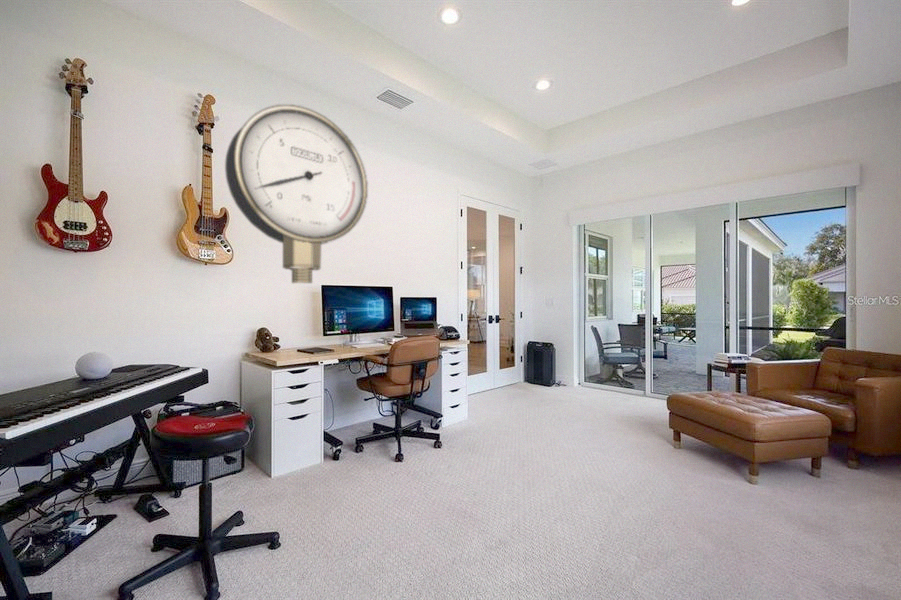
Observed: 1 psi
